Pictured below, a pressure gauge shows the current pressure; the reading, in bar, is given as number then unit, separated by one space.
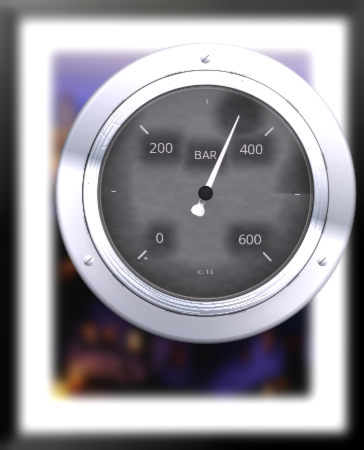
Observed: 350 bar
